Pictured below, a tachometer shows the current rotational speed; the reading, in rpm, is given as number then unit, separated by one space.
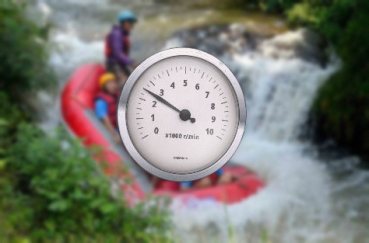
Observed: 2500 rpm
